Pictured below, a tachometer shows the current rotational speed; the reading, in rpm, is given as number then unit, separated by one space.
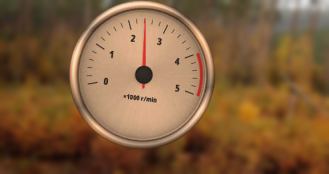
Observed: 2400 rpm
